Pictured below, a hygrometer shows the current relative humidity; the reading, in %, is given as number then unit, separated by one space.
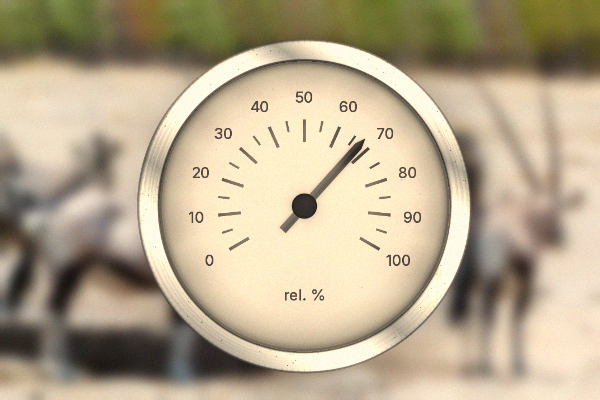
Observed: 67.5 %
